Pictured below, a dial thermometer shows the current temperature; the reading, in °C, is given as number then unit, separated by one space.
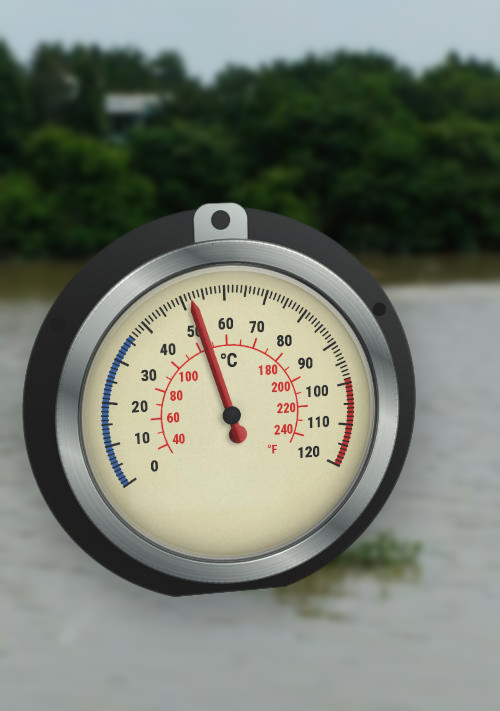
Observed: 52 °C
